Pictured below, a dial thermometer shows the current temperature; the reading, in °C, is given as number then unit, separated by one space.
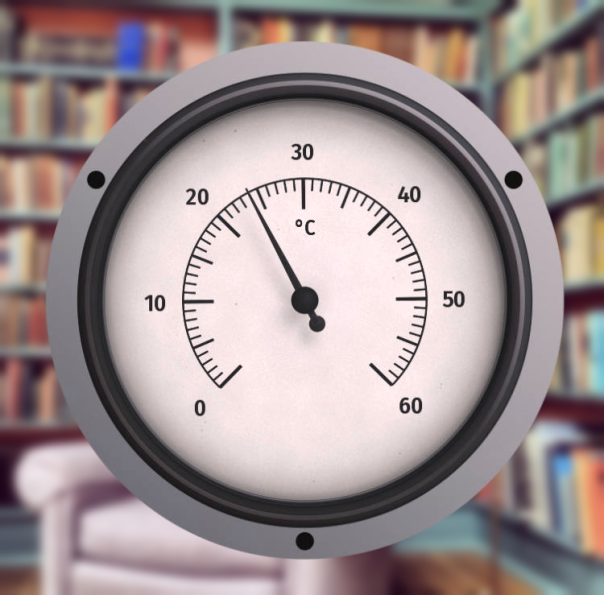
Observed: 24 °C
